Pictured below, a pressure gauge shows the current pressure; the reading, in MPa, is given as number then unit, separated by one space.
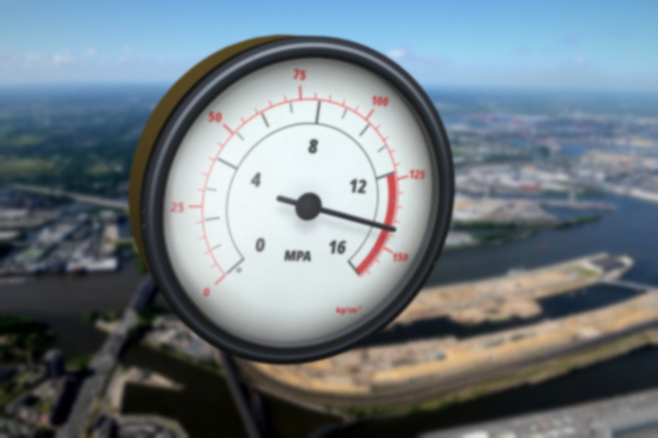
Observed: 14 MPa
